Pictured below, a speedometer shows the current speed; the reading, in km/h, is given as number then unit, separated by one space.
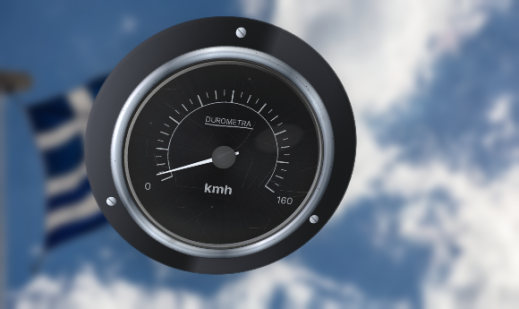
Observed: 5 km/h
